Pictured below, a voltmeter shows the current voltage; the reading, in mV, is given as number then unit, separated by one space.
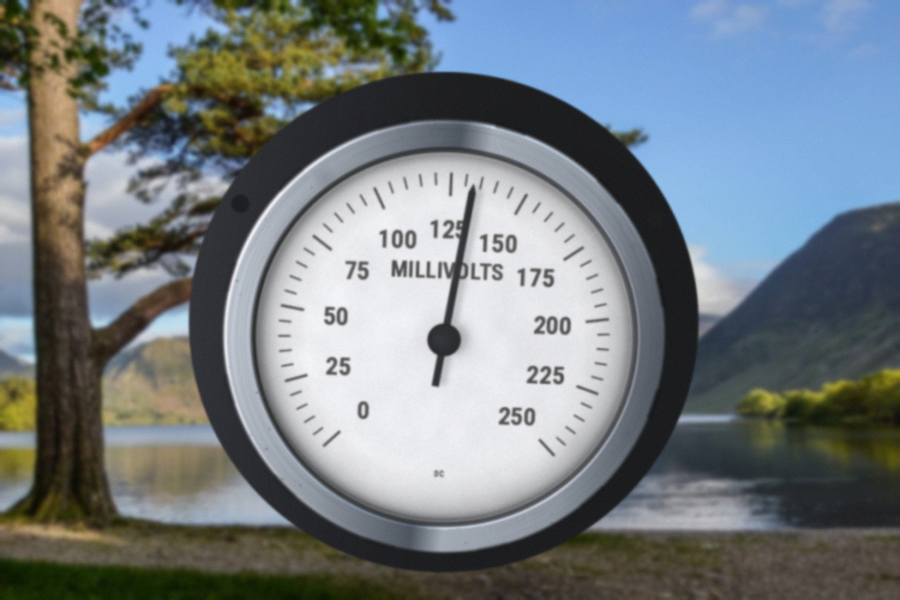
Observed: 132.5 mV
